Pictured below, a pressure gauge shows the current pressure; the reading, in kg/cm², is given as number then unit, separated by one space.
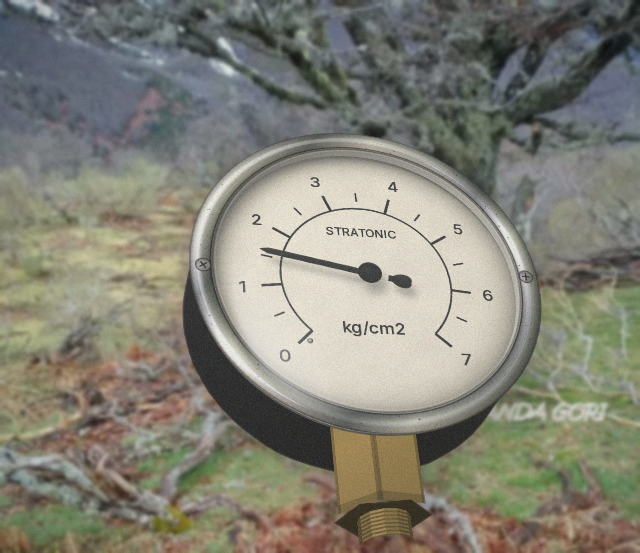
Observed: 1.5 kg/cm²
